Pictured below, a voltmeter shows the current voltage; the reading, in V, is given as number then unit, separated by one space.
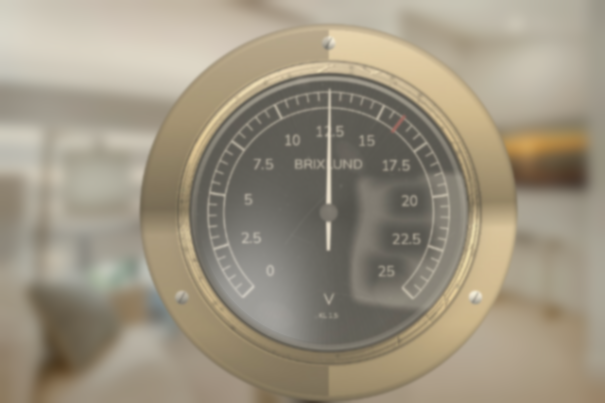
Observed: 12.5 V
